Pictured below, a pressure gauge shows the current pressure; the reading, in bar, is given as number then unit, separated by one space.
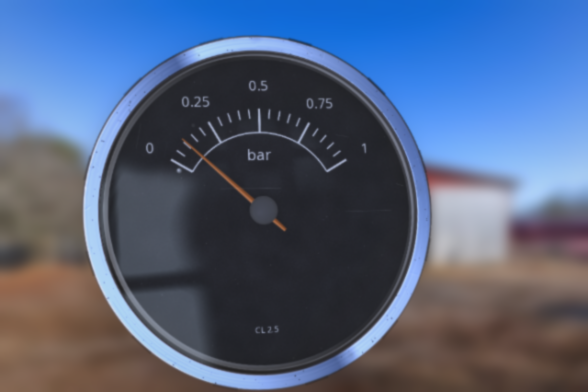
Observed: 0.1 bar
